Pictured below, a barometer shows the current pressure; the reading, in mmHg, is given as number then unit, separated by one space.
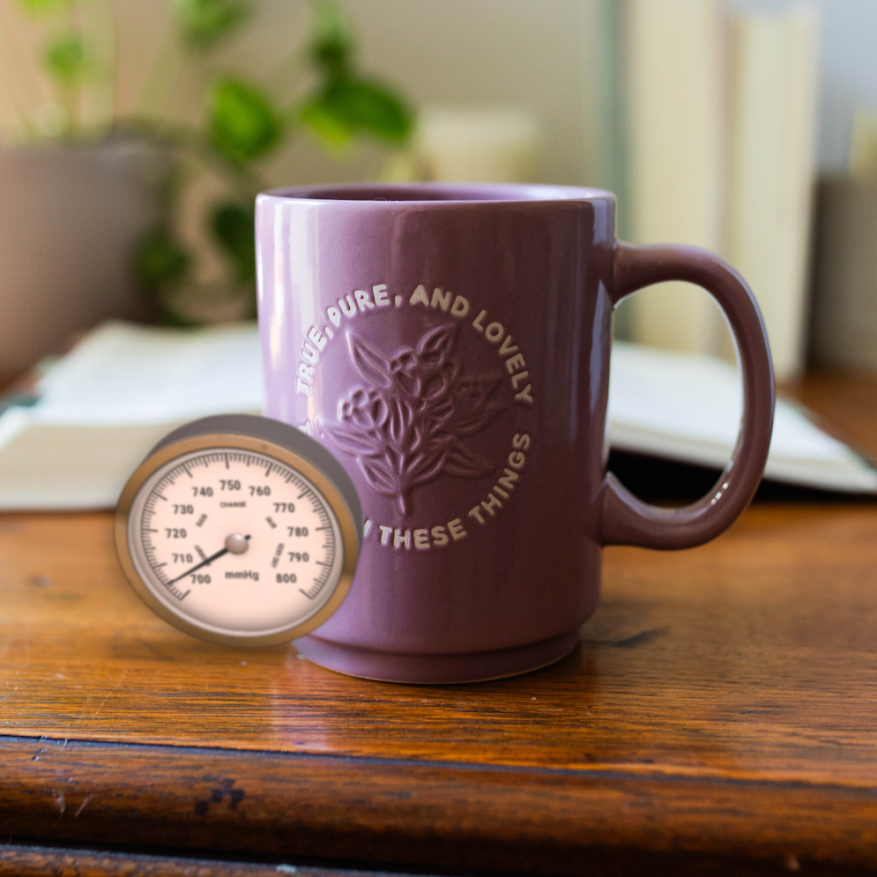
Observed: 705 mmHg
